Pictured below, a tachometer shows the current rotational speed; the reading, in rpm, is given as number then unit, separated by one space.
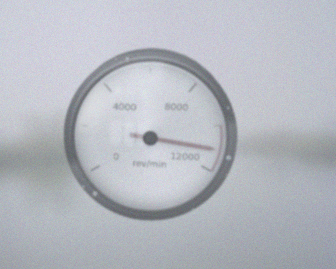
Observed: 11000 rpm
